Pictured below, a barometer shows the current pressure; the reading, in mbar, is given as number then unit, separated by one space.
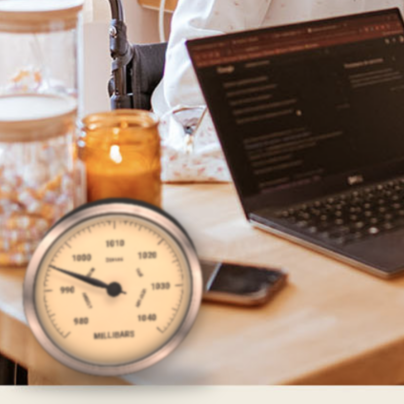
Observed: 995 mbar
